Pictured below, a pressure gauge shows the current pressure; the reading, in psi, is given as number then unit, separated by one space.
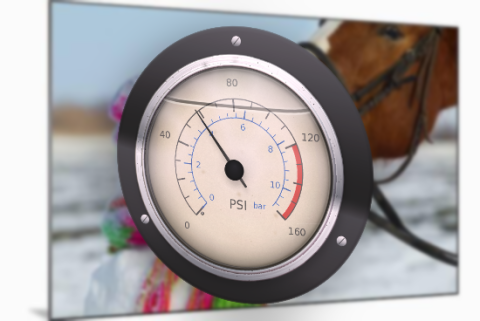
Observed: 60 psi
